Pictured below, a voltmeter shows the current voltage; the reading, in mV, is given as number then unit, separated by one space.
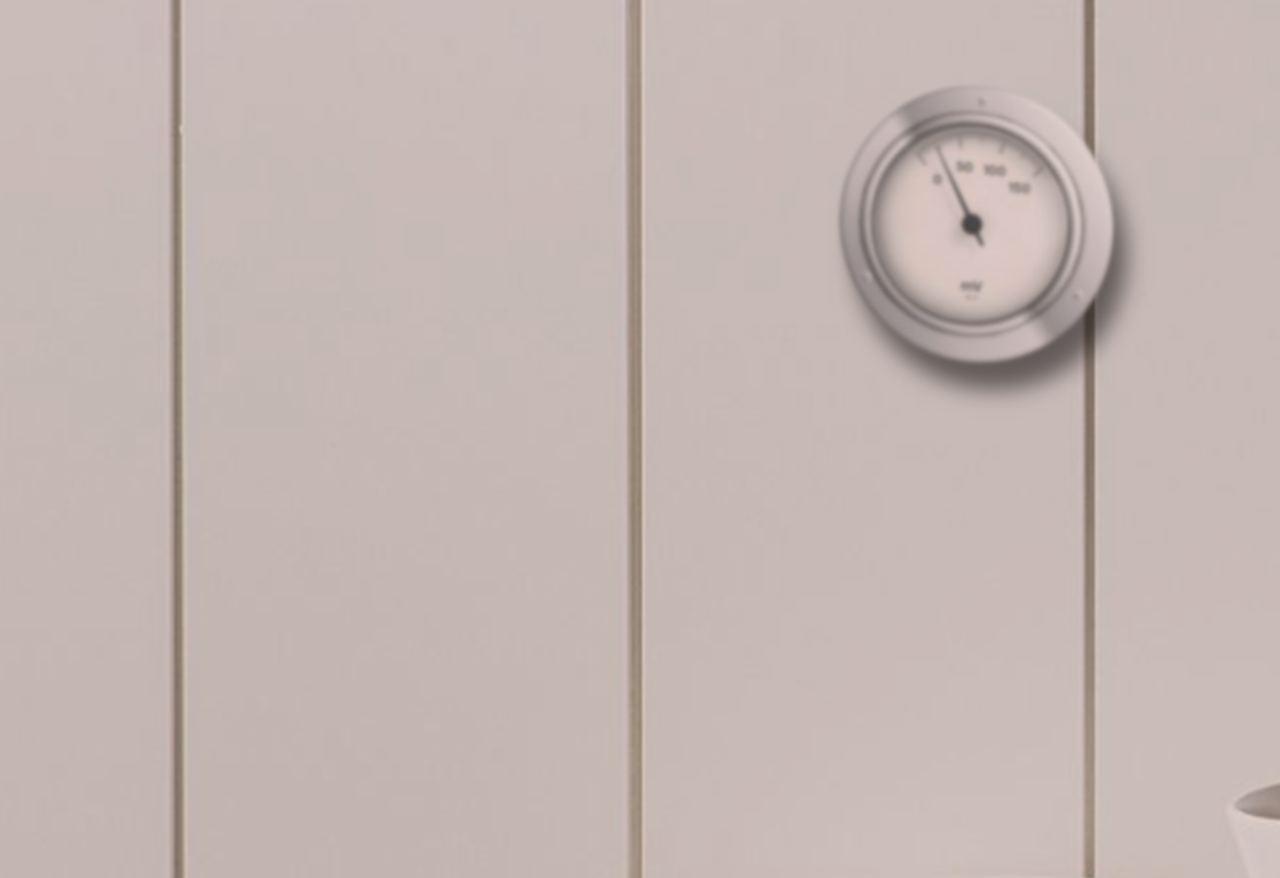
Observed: 25 mV
